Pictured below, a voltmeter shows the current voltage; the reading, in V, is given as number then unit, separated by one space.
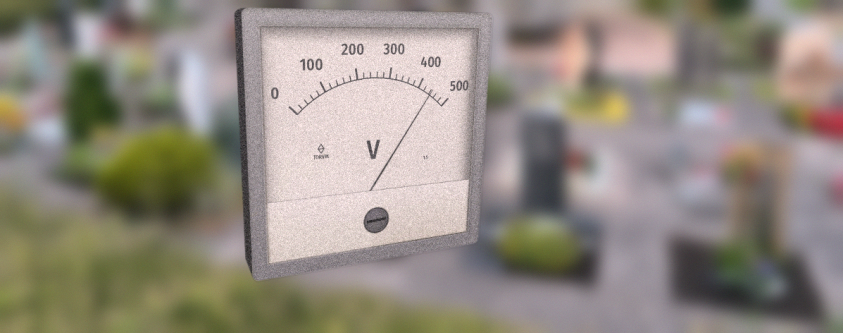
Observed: 440 V
